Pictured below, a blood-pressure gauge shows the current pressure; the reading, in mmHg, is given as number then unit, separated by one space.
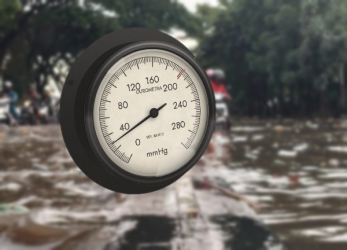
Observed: 30 mmHg
